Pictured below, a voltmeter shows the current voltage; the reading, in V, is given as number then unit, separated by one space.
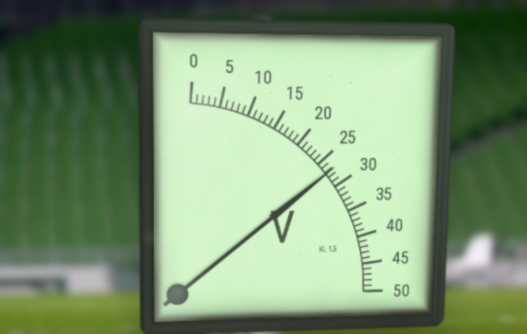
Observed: 27 V
